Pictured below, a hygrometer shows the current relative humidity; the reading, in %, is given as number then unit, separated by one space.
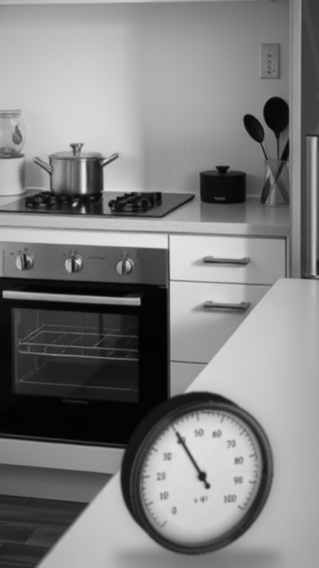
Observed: 40 %
